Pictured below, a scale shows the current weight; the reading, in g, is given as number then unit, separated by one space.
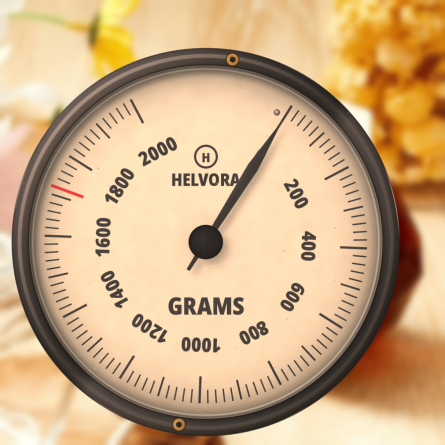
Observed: 0 g
